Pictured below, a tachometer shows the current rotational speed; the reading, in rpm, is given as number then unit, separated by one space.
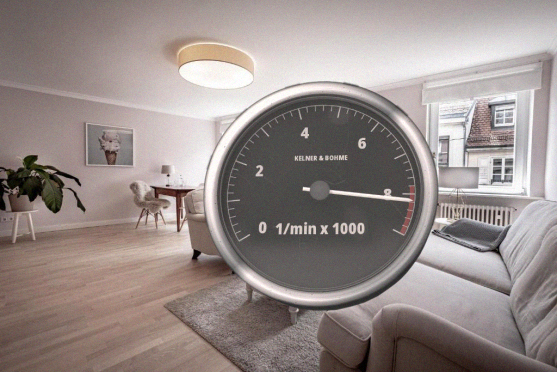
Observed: 8200 rpm
